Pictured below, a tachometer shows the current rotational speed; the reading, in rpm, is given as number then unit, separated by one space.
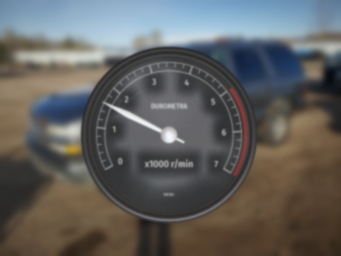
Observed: 1600 rpm
